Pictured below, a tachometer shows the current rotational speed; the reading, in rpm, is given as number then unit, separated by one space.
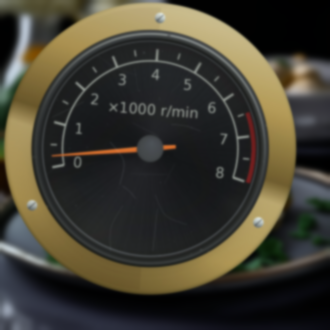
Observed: 250 rpm
